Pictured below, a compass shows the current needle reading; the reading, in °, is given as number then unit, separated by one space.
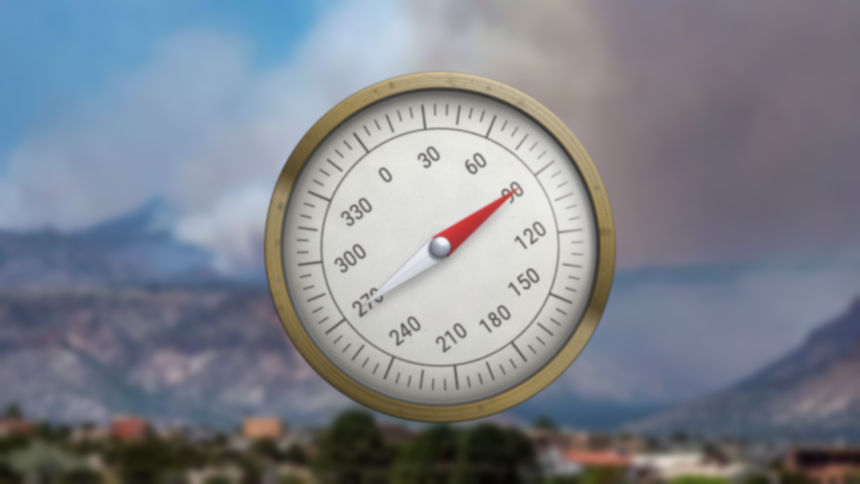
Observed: 90 °
